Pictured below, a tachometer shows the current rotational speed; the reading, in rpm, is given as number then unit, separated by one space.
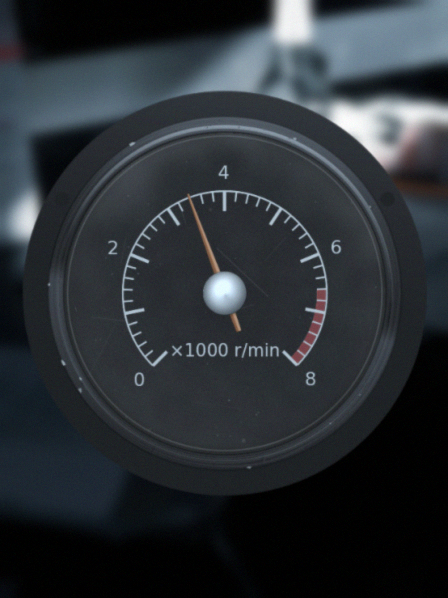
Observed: 3400 rpm
